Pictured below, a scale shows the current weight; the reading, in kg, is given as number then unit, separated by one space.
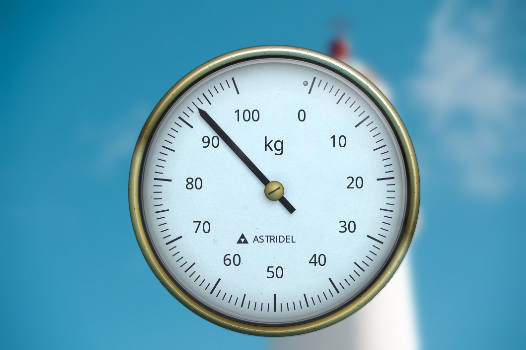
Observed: 93 kg
